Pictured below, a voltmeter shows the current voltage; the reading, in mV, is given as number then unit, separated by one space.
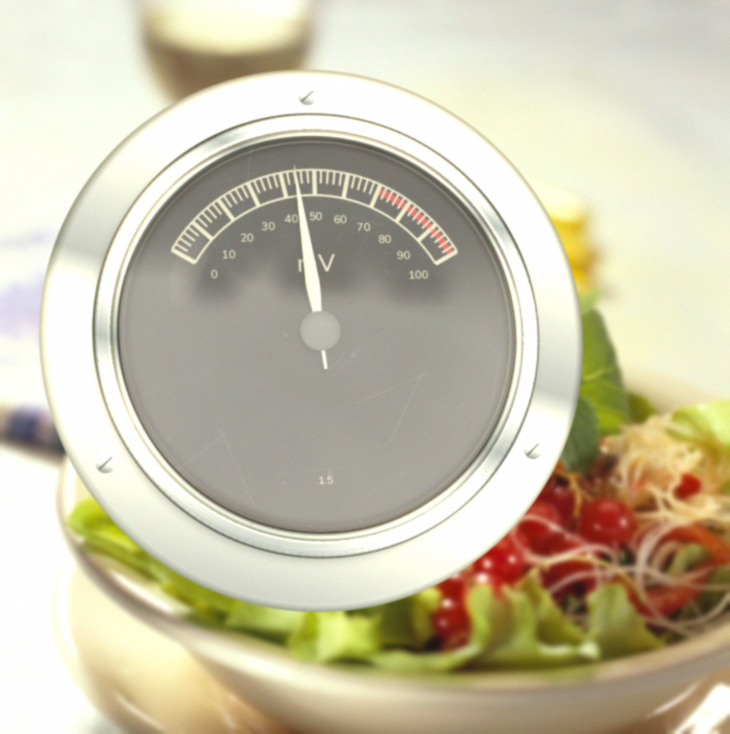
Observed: 44 mV
